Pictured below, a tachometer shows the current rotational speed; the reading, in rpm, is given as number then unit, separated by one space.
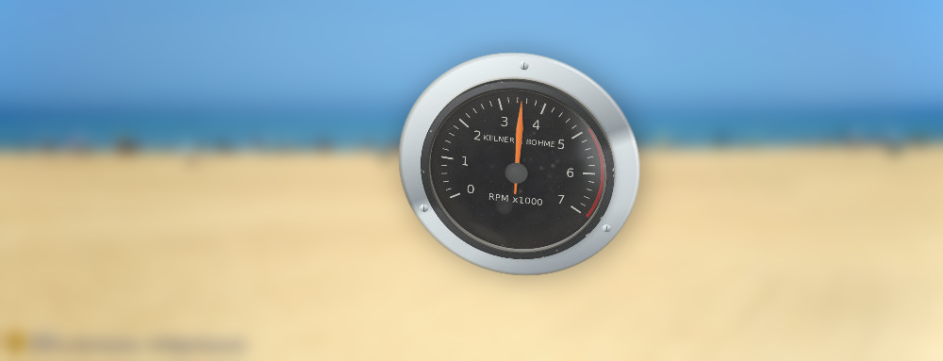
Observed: 3500 rpm
